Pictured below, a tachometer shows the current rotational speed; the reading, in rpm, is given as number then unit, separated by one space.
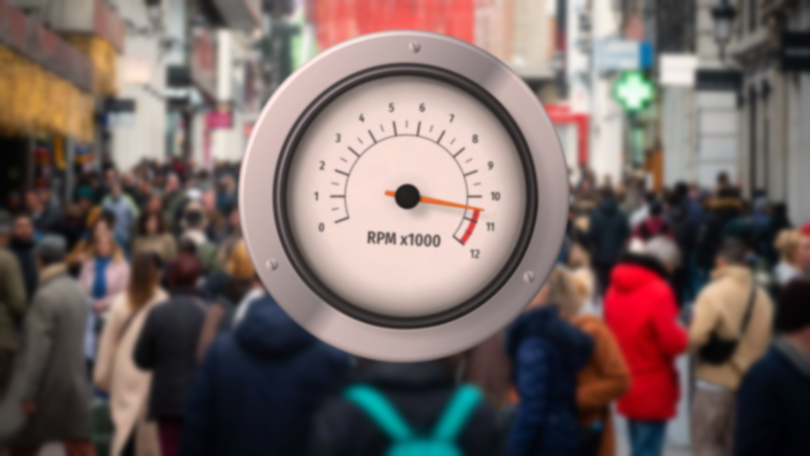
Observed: 10500 rpm
